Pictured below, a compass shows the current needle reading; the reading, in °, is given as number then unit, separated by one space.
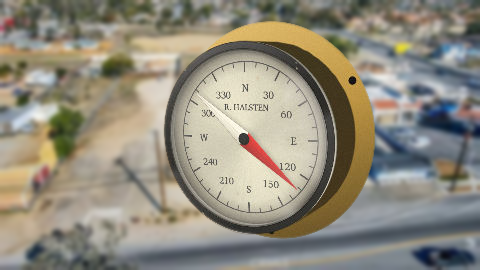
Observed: 130 °
